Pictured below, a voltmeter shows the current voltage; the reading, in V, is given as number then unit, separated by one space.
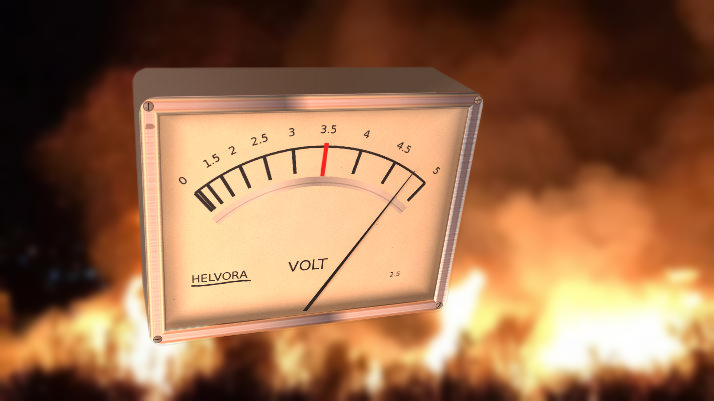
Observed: 4.75 V
